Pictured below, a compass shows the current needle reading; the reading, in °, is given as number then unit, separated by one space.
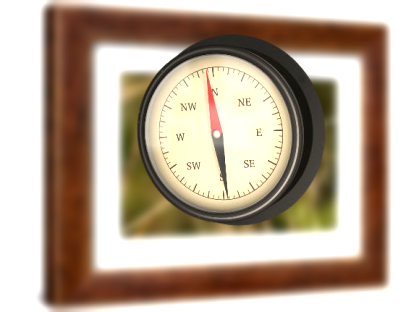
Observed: 355 °
